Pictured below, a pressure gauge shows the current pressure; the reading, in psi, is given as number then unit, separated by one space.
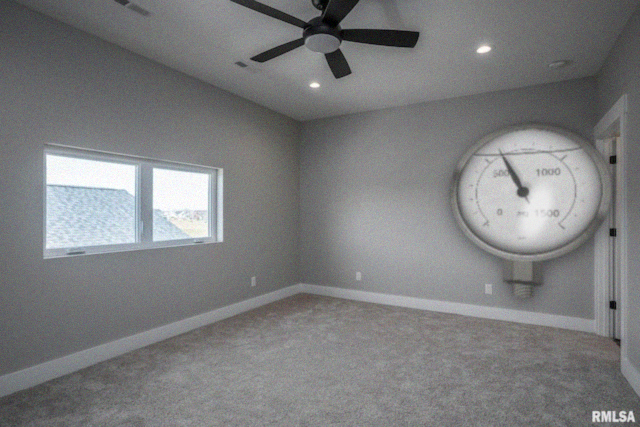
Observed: 600 psi
